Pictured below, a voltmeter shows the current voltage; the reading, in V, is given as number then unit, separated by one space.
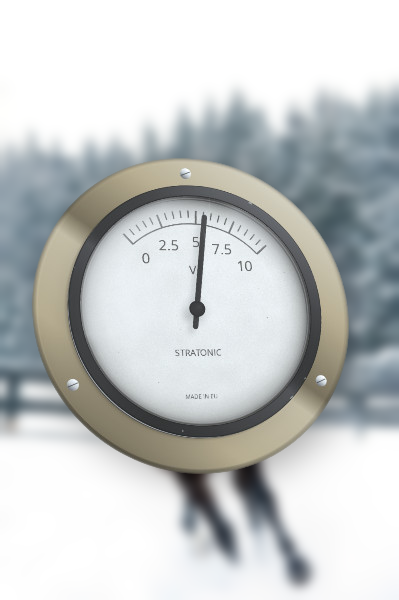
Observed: 5.5 V
